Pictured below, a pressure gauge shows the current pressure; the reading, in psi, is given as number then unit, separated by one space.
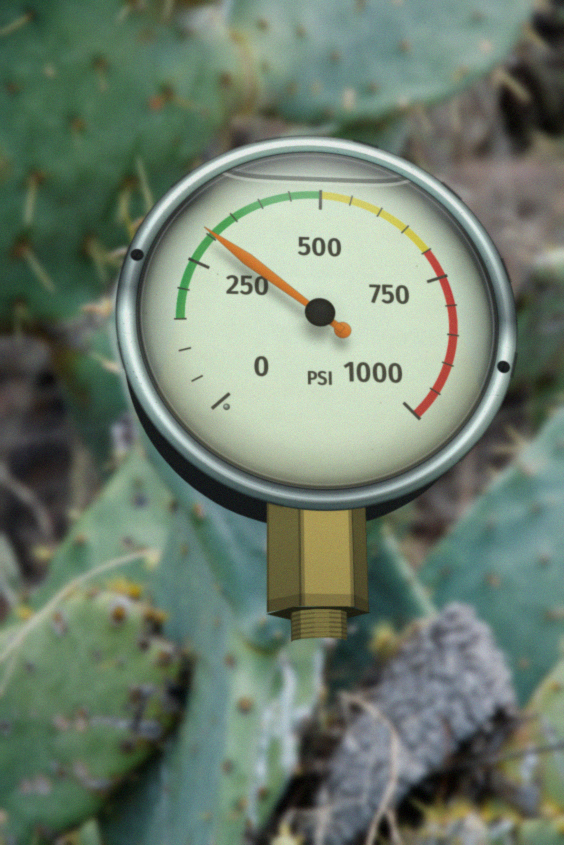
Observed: 300 psi
